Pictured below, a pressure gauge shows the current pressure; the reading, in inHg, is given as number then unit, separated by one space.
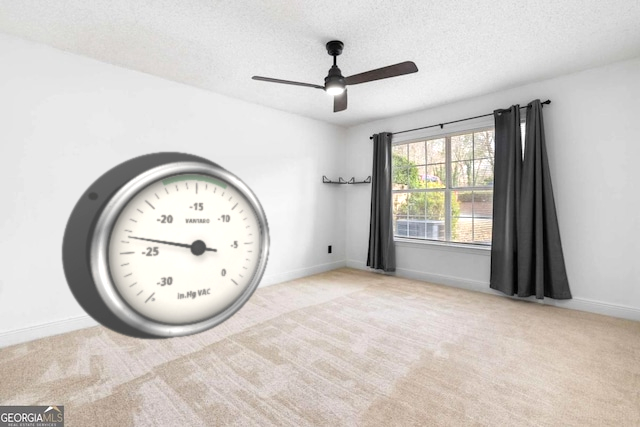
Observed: -23.5 inHg
